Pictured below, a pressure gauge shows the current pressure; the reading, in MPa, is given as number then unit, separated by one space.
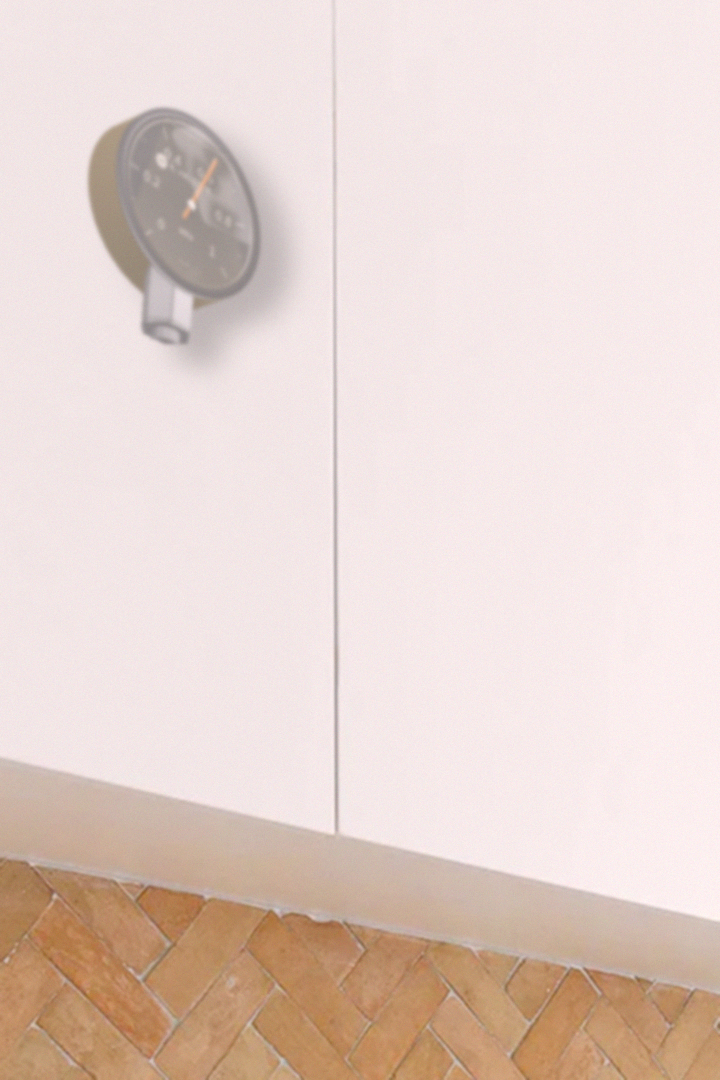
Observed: 0.6 MPa
